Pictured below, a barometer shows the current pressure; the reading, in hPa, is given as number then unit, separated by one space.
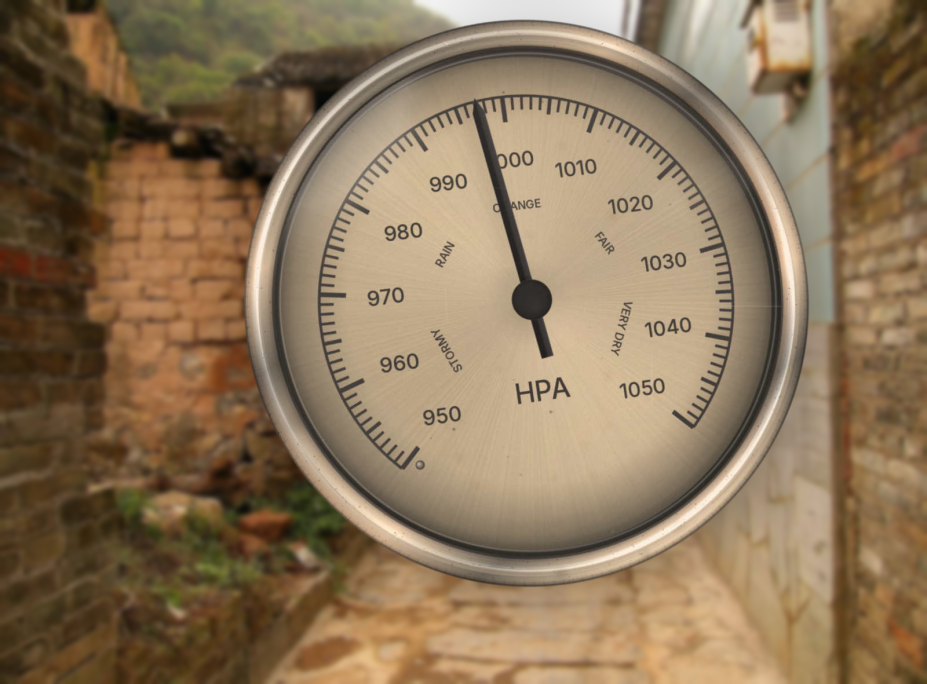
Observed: 997 hPa
